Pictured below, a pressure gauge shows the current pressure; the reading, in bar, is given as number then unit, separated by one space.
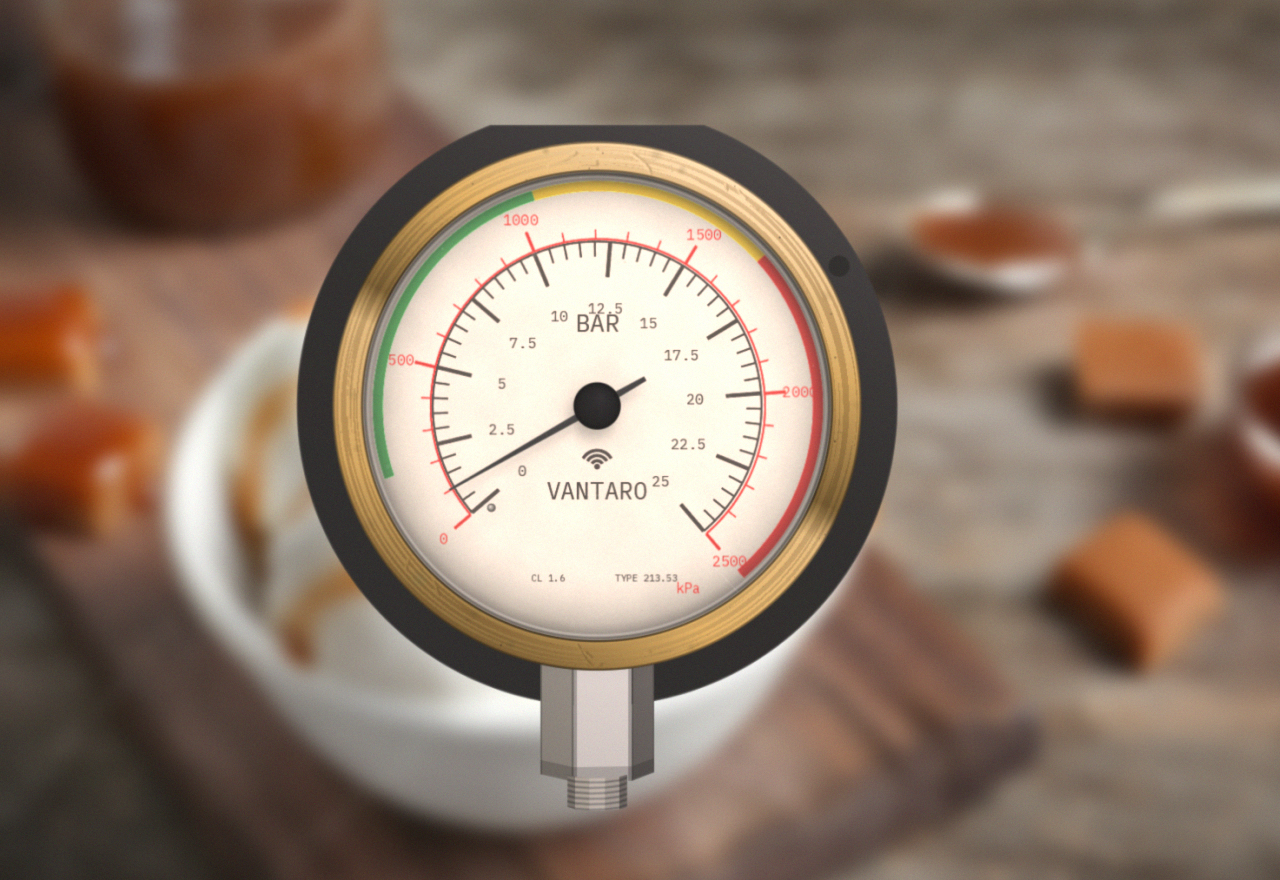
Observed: 1 bar
